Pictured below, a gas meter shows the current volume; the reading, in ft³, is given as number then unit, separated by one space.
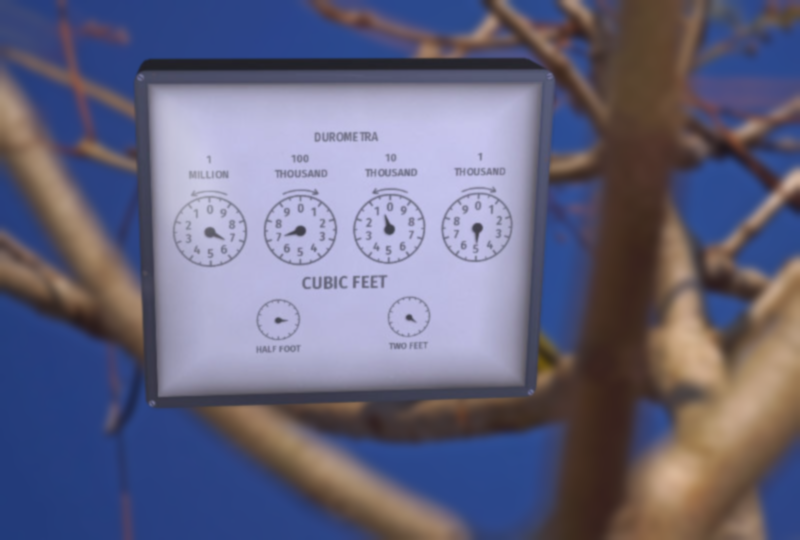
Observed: 670500 ft³
